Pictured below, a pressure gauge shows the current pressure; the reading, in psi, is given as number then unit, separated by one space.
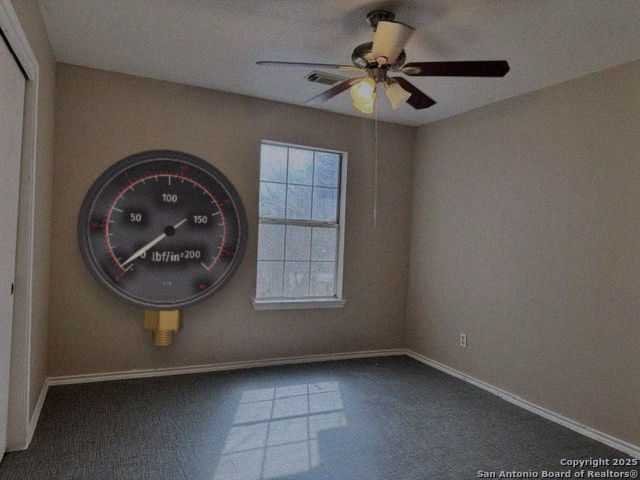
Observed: 5 psi
